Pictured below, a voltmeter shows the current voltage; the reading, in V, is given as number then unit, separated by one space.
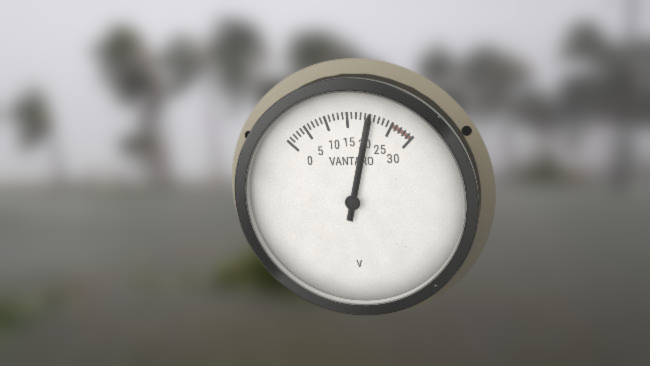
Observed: 20 V
